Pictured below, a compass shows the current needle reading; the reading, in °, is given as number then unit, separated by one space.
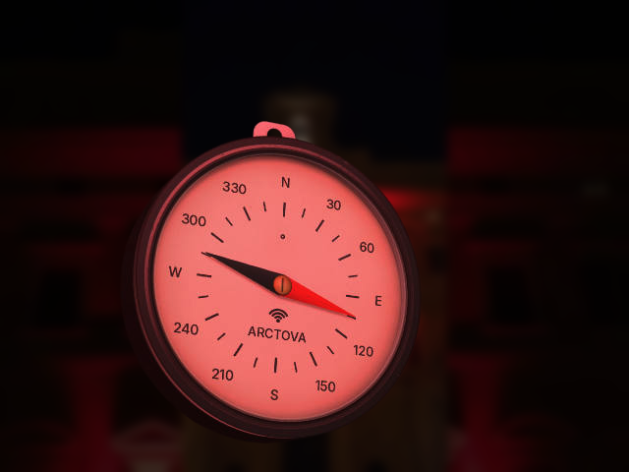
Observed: 105 °
